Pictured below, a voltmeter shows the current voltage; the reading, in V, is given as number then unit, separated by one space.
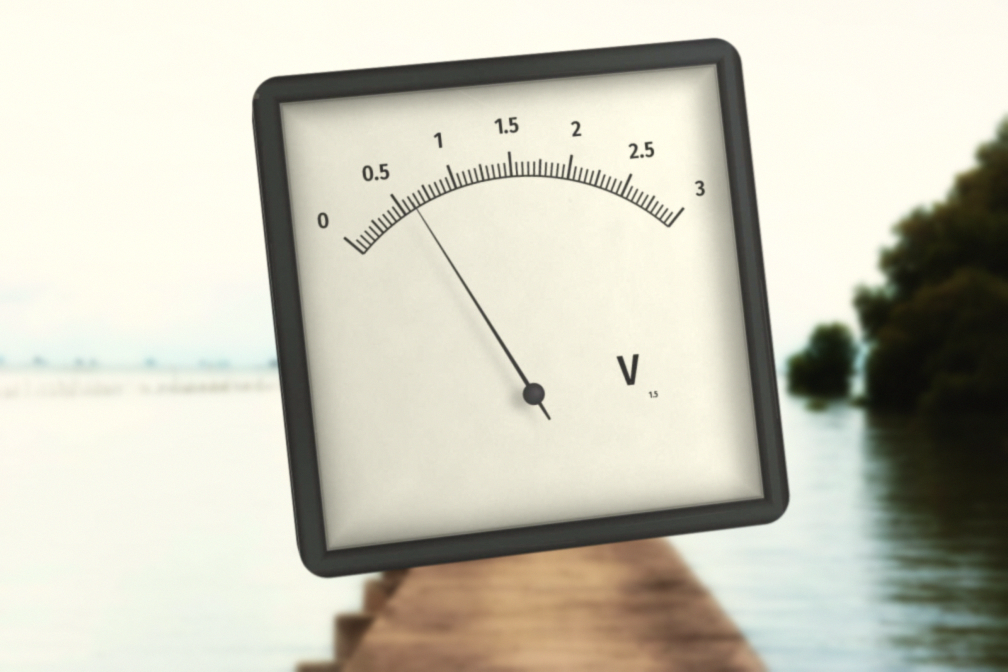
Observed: 0.6 V
